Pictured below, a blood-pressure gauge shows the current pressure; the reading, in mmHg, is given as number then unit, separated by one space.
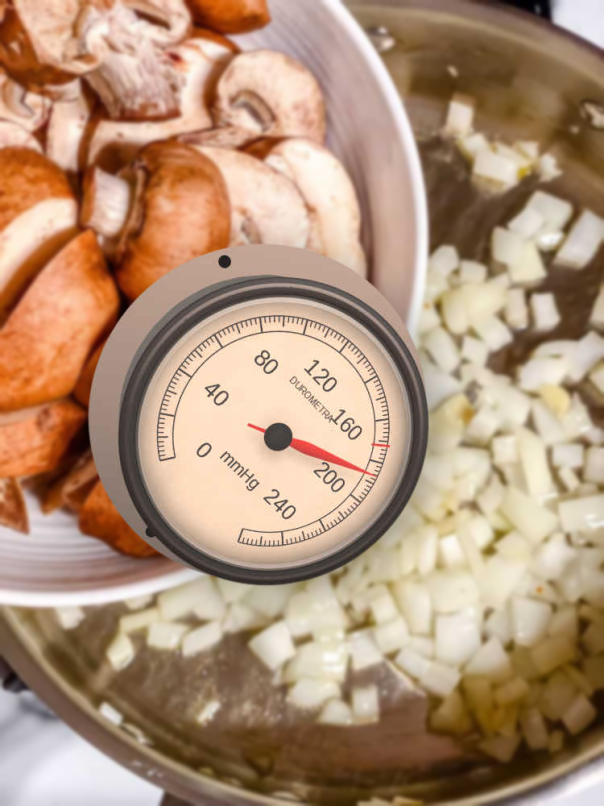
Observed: 186 mmHg
